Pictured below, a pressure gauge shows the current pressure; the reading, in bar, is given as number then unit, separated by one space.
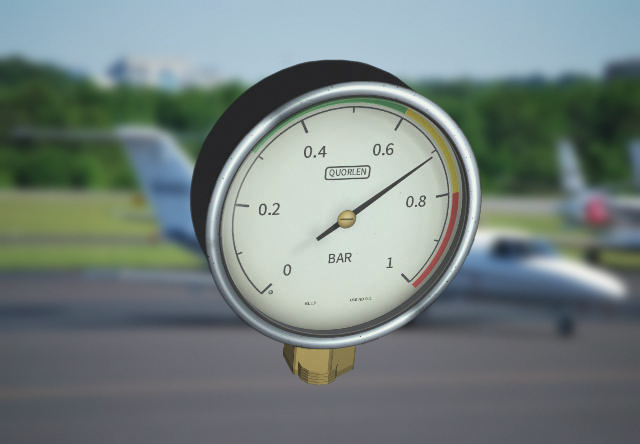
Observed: 0.7 bar
